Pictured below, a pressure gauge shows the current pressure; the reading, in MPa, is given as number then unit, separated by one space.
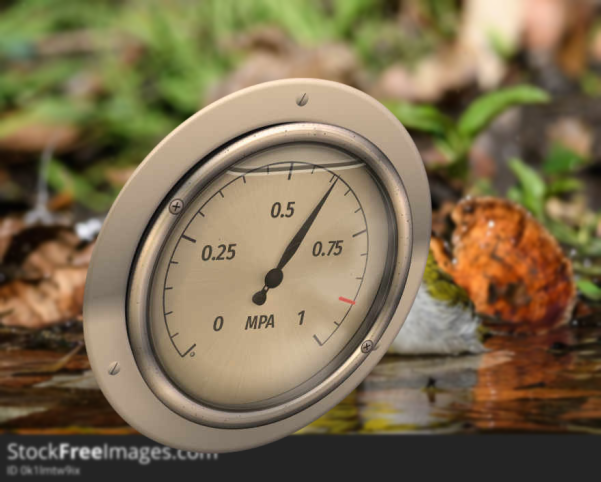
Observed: 0.6 MPa
